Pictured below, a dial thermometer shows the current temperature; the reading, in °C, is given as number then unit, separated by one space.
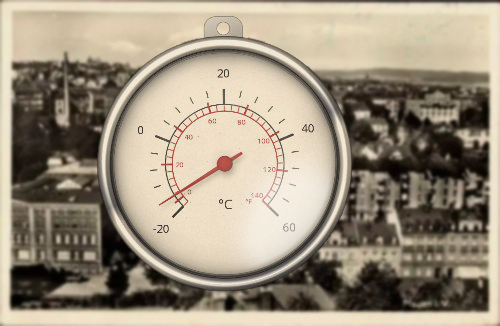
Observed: -16 °C
